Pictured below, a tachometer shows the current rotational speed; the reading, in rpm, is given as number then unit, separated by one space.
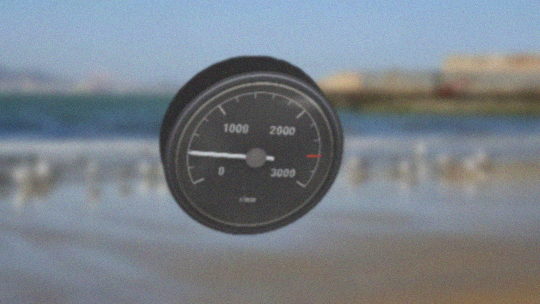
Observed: 400 rpm
